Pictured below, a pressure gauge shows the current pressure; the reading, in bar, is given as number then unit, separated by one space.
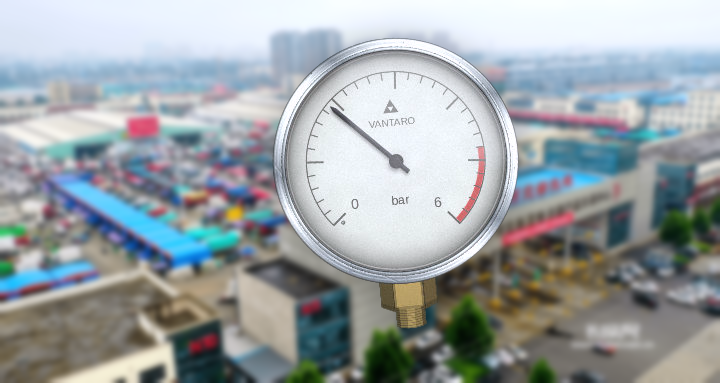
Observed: 1.9 bar
